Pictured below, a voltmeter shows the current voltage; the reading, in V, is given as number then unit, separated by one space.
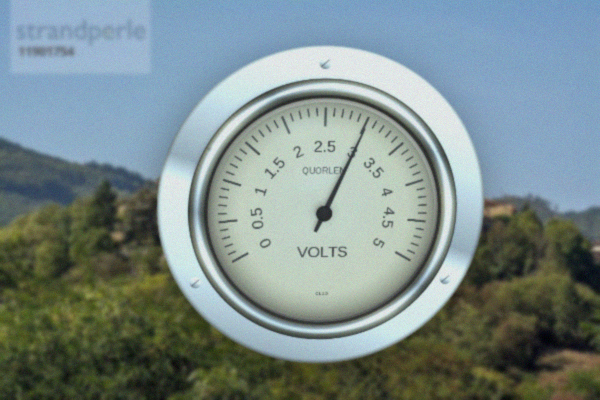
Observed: 3 V
